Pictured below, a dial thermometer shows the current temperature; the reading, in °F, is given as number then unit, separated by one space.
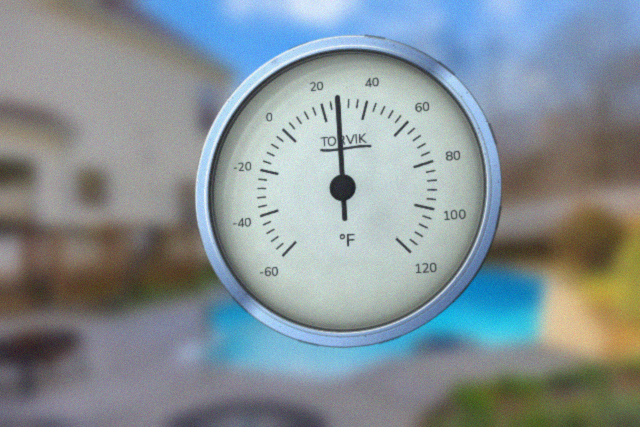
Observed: 28 °F
